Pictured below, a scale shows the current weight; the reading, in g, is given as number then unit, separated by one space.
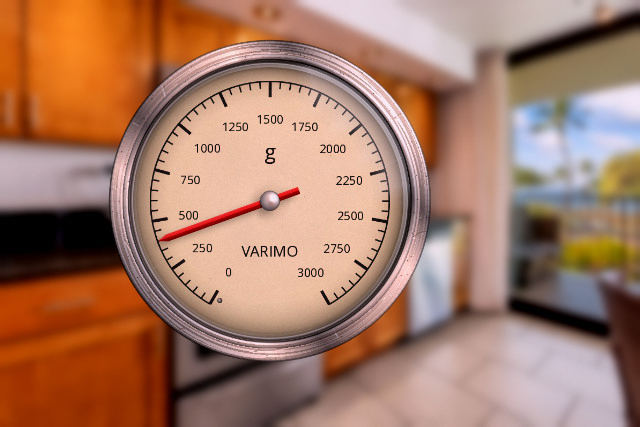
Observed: 400 g
